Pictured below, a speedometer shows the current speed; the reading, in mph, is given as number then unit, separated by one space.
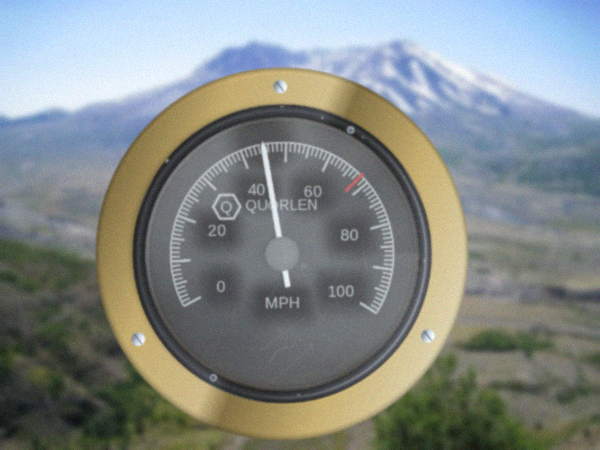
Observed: 45 mph
